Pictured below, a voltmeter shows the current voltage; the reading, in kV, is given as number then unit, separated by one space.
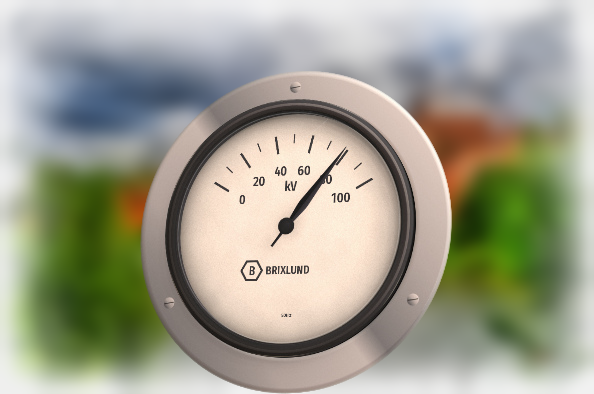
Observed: 80 kV
